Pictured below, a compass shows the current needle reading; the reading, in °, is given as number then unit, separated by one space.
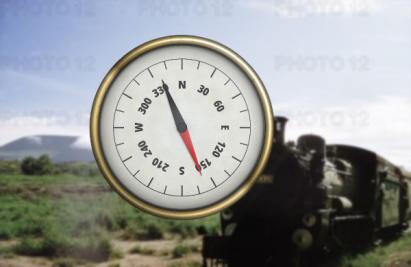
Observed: 157.5 °
